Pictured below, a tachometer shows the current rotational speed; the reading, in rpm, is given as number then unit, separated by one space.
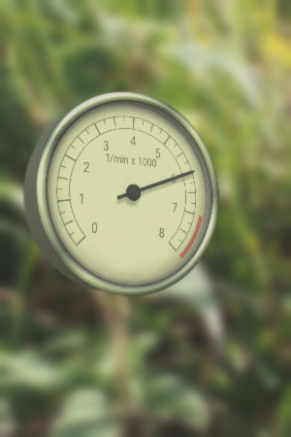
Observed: 6000 rpm
